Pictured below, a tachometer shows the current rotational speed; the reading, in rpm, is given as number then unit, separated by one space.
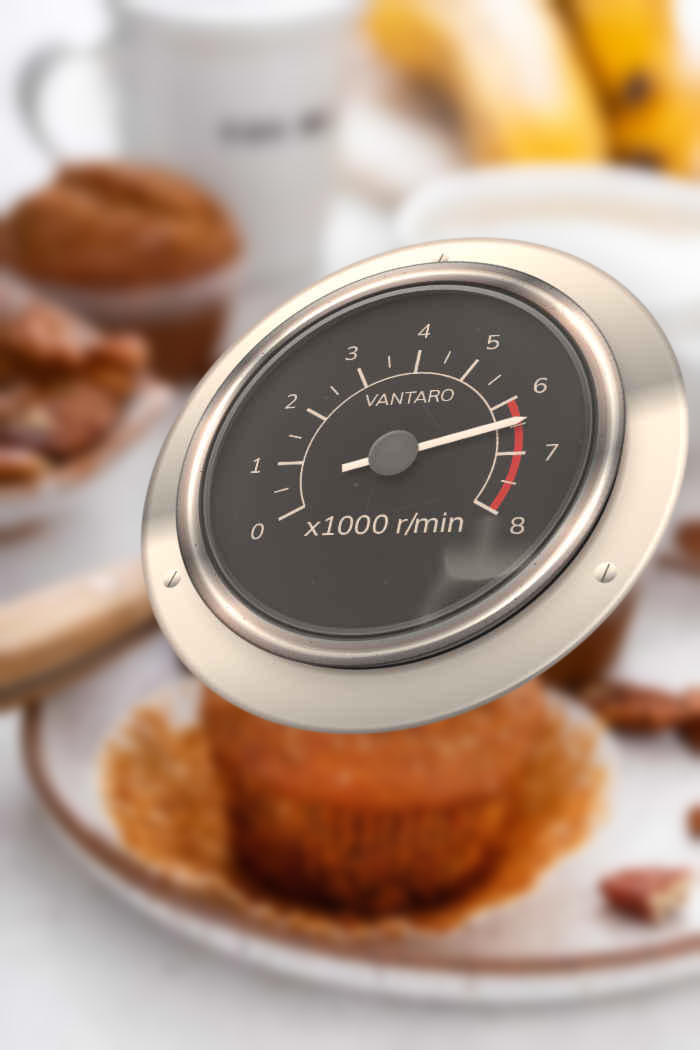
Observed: 6500 rpm
